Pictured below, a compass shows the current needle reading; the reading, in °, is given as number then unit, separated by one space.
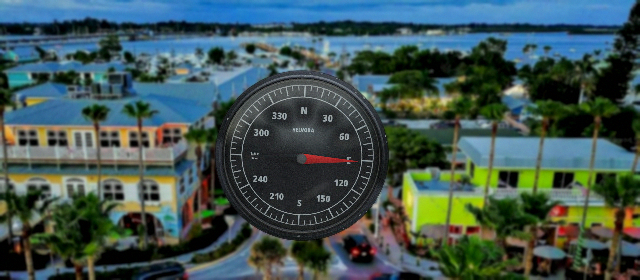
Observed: 90 °
